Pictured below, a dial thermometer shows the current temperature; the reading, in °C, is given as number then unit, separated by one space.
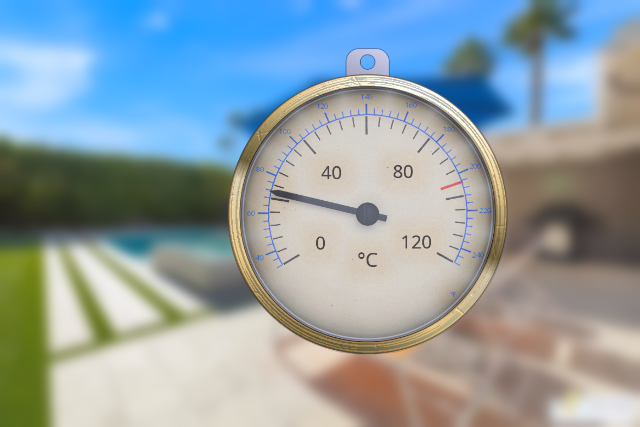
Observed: 22 °C
